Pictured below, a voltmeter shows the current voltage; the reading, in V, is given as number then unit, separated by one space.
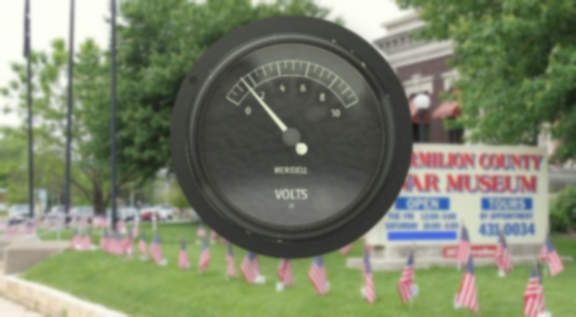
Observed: 1.5 V
